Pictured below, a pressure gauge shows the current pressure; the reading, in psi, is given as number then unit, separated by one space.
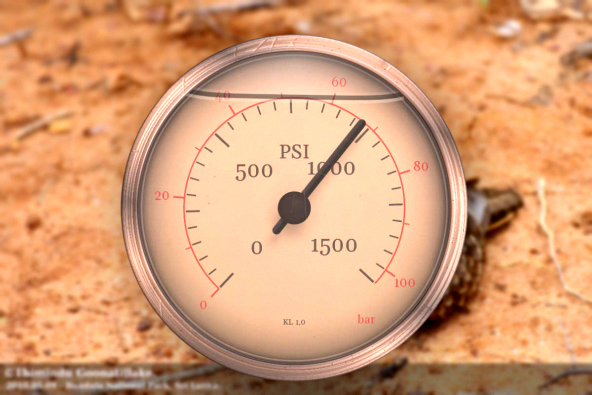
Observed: 975 psi
